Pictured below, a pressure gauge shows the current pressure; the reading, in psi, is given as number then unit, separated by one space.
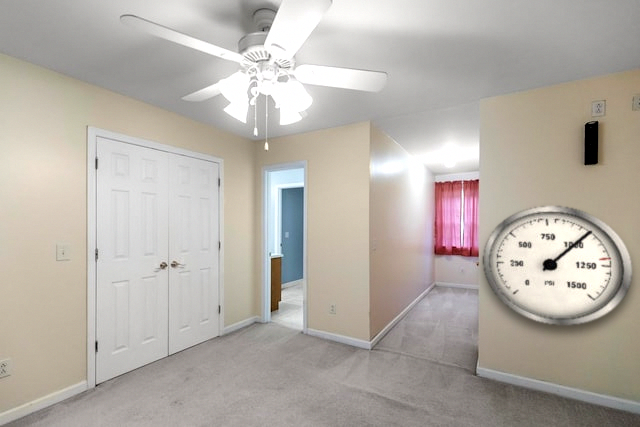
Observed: 1000 psi
